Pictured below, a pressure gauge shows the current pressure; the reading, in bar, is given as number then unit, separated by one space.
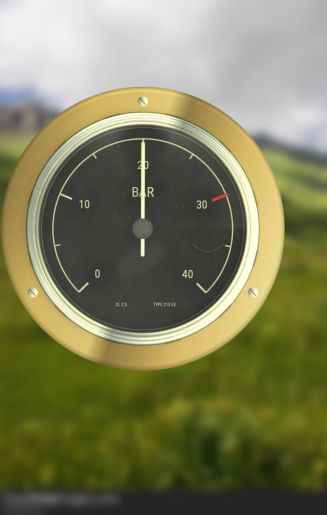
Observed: 20 bar
